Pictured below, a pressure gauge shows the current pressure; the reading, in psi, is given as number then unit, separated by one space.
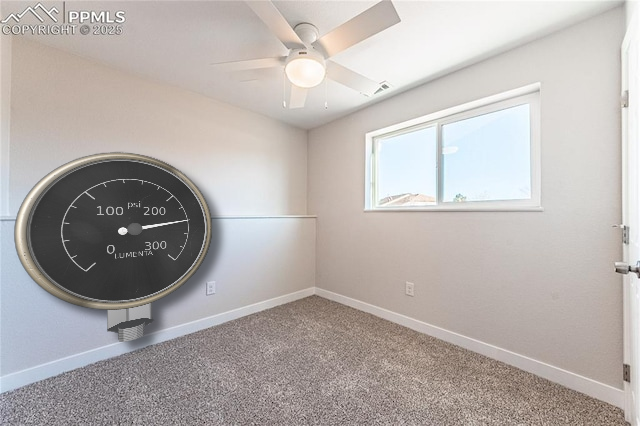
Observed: 240 psi
